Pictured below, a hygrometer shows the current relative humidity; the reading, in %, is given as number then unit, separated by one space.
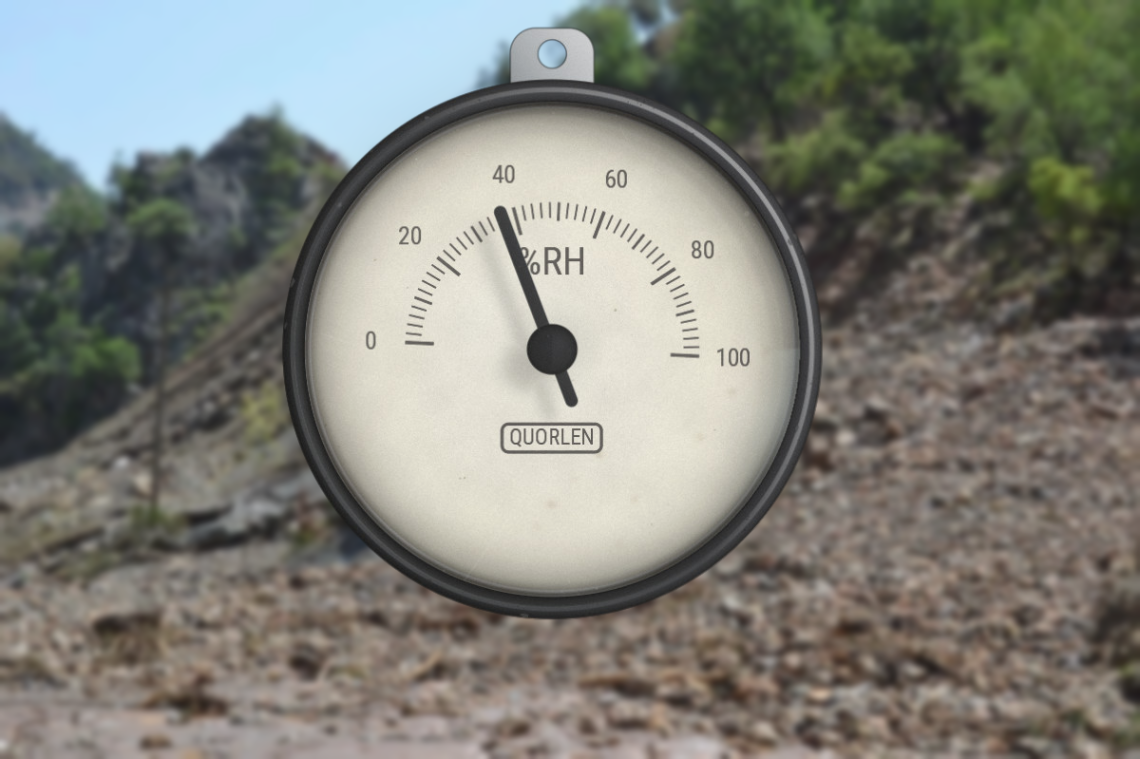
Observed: 37 %
